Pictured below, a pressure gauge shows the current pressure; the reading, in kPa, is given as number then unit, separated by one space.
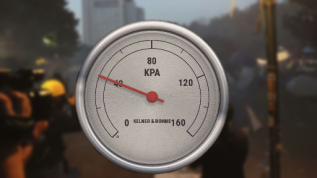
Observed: 40 kPa
